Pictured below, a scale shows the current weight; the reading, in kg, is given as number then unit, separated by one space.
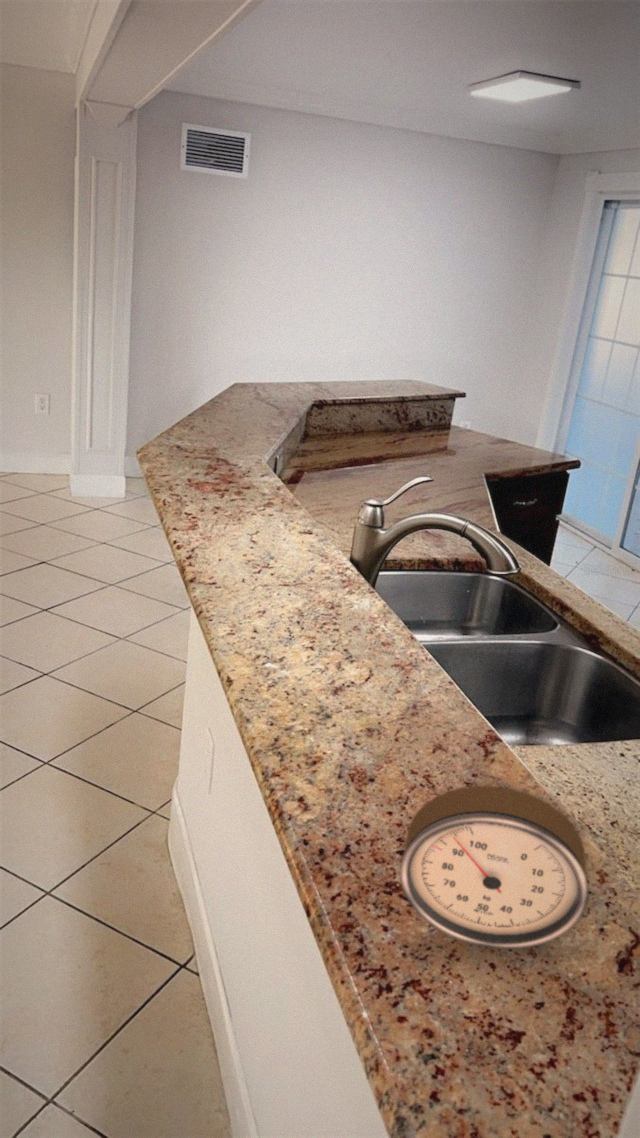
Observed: 95 kg
